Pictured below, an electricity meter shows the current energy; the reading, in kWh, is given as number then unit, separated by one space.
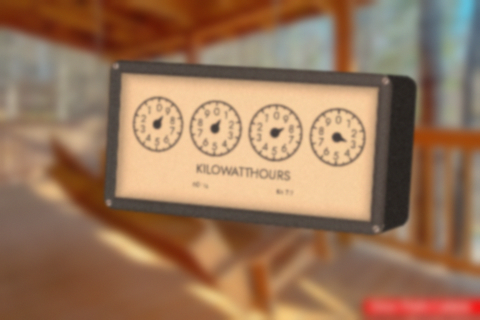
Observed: 9083 kWh
